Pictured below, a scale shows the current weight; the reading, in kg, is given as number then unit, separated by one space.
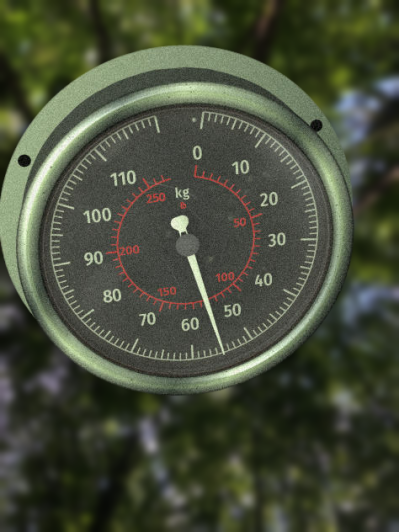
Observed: 55 kg
